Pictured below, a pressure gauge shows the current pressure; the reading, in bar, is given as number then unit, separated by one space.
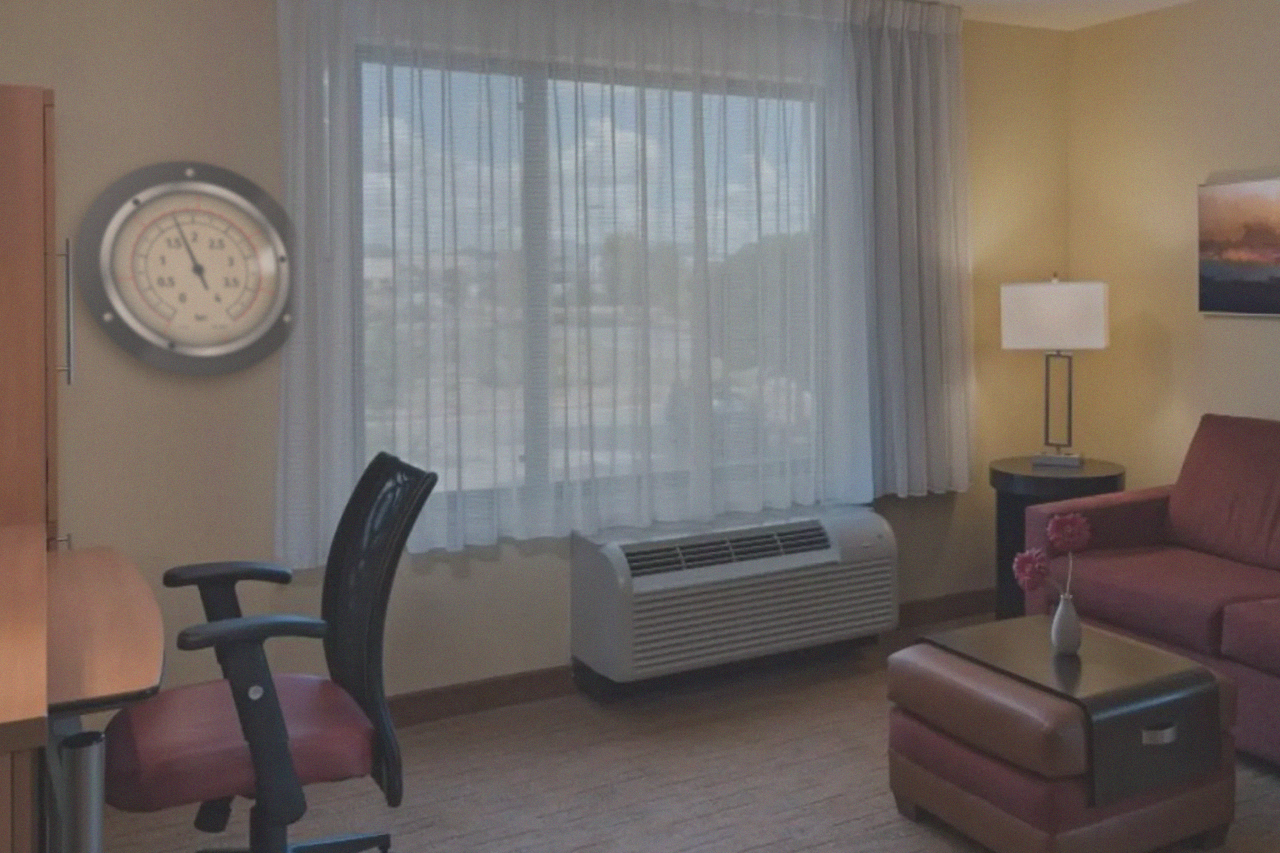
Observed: 1.75 bar
